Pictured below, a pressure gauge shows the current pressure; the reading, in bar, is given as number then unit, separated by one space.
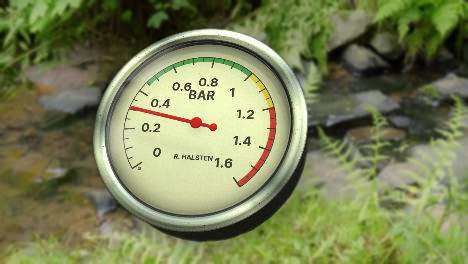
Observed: 0.3 bar
